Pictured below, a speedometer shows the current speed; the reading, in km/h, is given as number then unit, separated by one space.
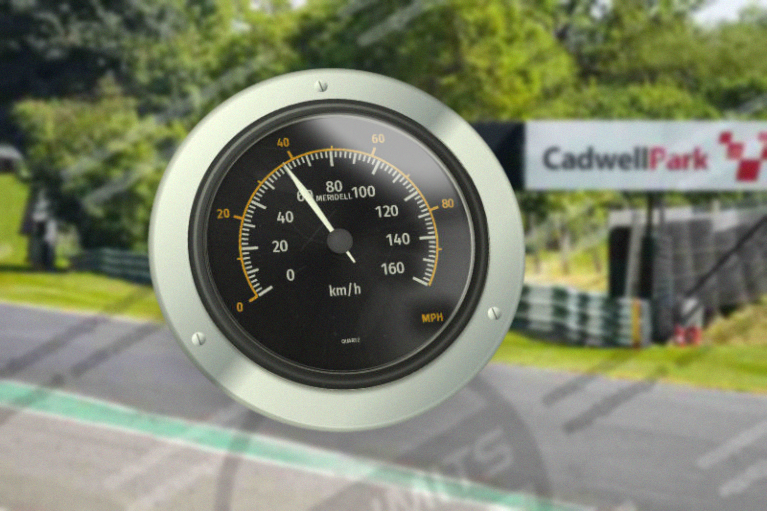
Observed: 60 km/h
